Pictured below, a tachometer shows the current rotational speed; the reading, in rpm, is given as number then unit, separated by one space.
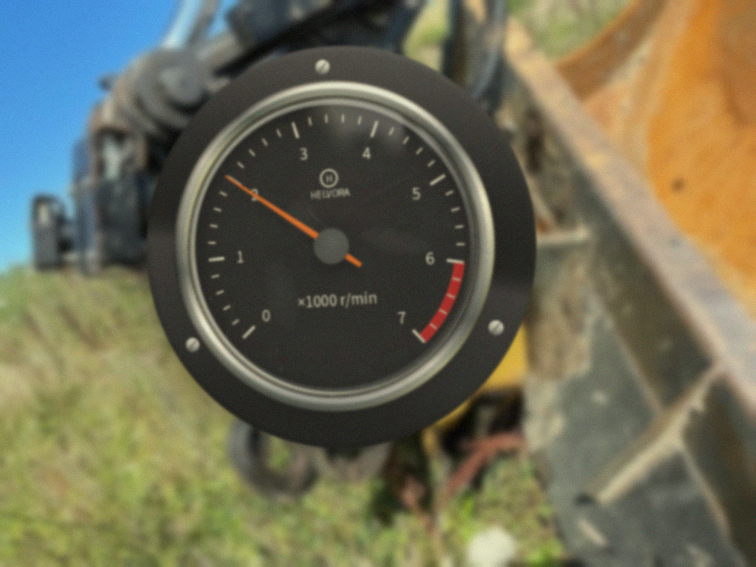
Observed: 2000 rpm
